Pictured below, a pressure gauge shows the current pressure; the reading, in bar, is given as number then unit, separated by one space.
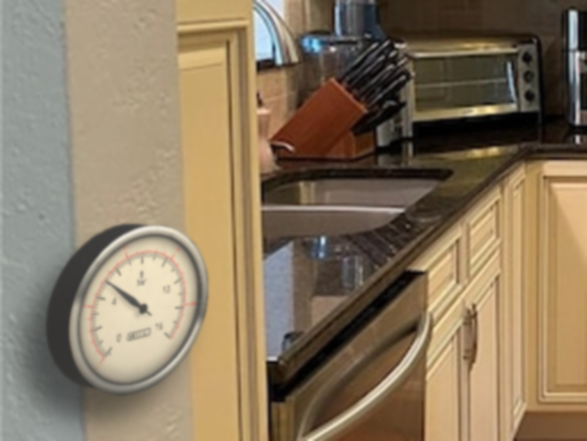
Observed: 5 bar
